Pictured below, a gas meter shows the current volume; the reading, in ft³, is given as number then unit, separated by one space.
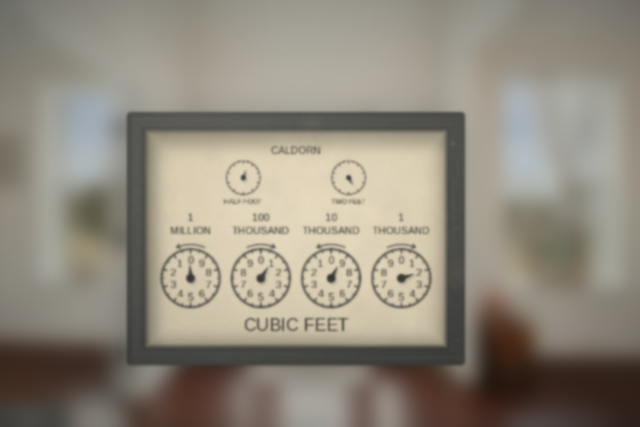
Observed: 9200 ft³
